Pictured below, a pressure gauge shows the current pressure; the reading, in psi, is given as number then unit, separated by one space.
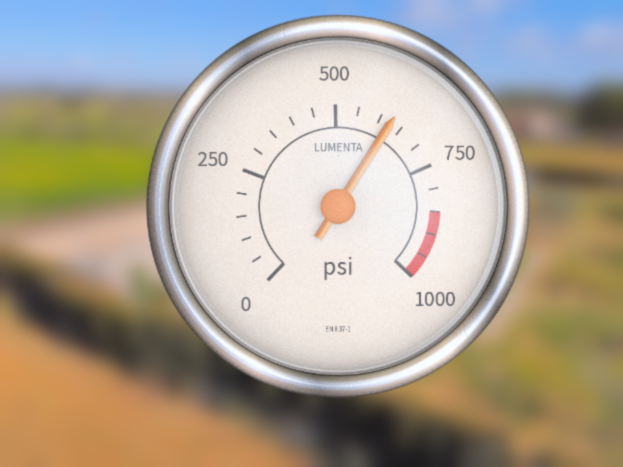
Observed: 625 psi
